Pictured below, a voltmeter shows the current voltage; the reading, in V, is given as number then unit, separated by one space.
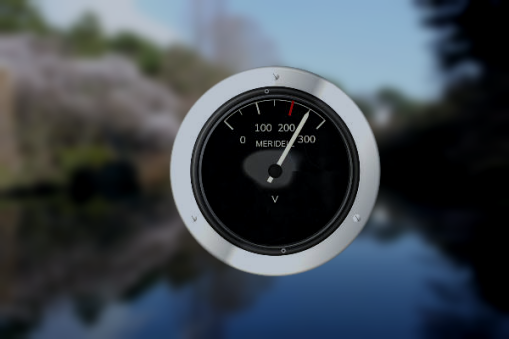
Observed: 250 V
